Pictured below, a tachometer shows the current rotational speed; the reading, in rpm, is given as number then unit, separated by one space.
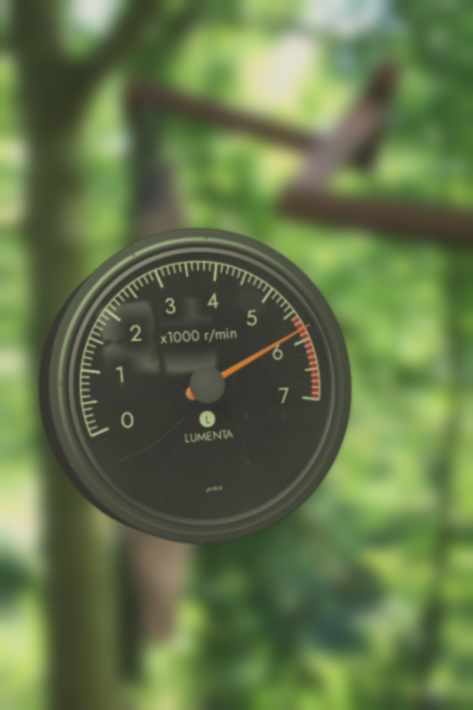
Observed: 5800 rpm
